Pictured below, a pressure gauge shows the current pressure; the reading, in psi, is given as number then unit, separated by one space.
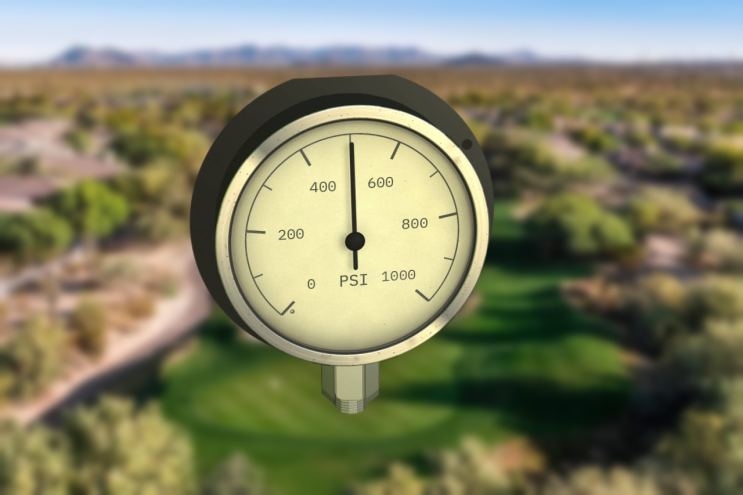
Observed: 500 psi
